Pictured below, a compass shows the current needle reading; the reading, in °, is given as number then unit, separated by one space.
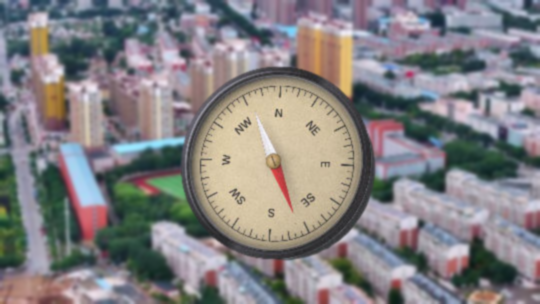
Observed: 155 °
